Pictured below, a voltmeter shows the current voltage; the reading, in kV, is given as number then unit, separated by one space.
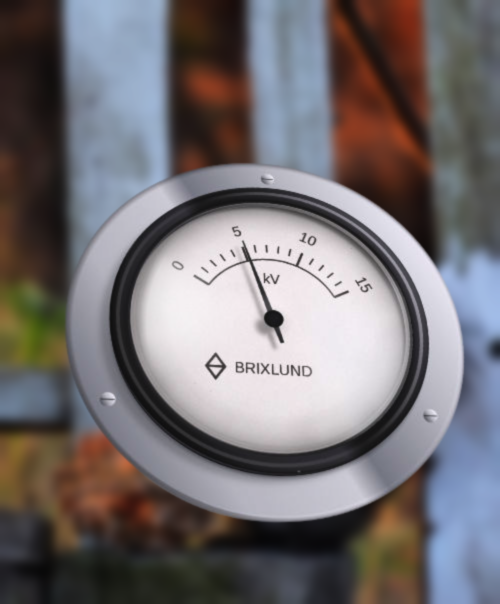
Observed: 5 kV
